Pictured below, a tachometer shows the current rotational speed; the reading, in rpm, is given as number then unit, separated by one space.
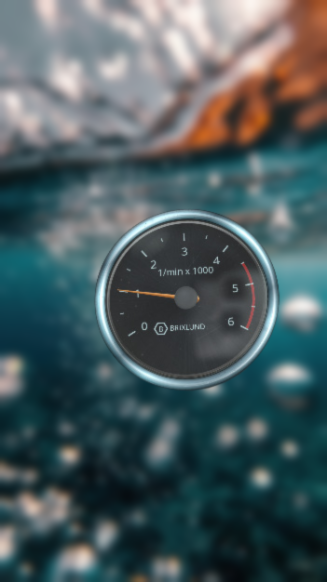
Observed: 1000 rpm
